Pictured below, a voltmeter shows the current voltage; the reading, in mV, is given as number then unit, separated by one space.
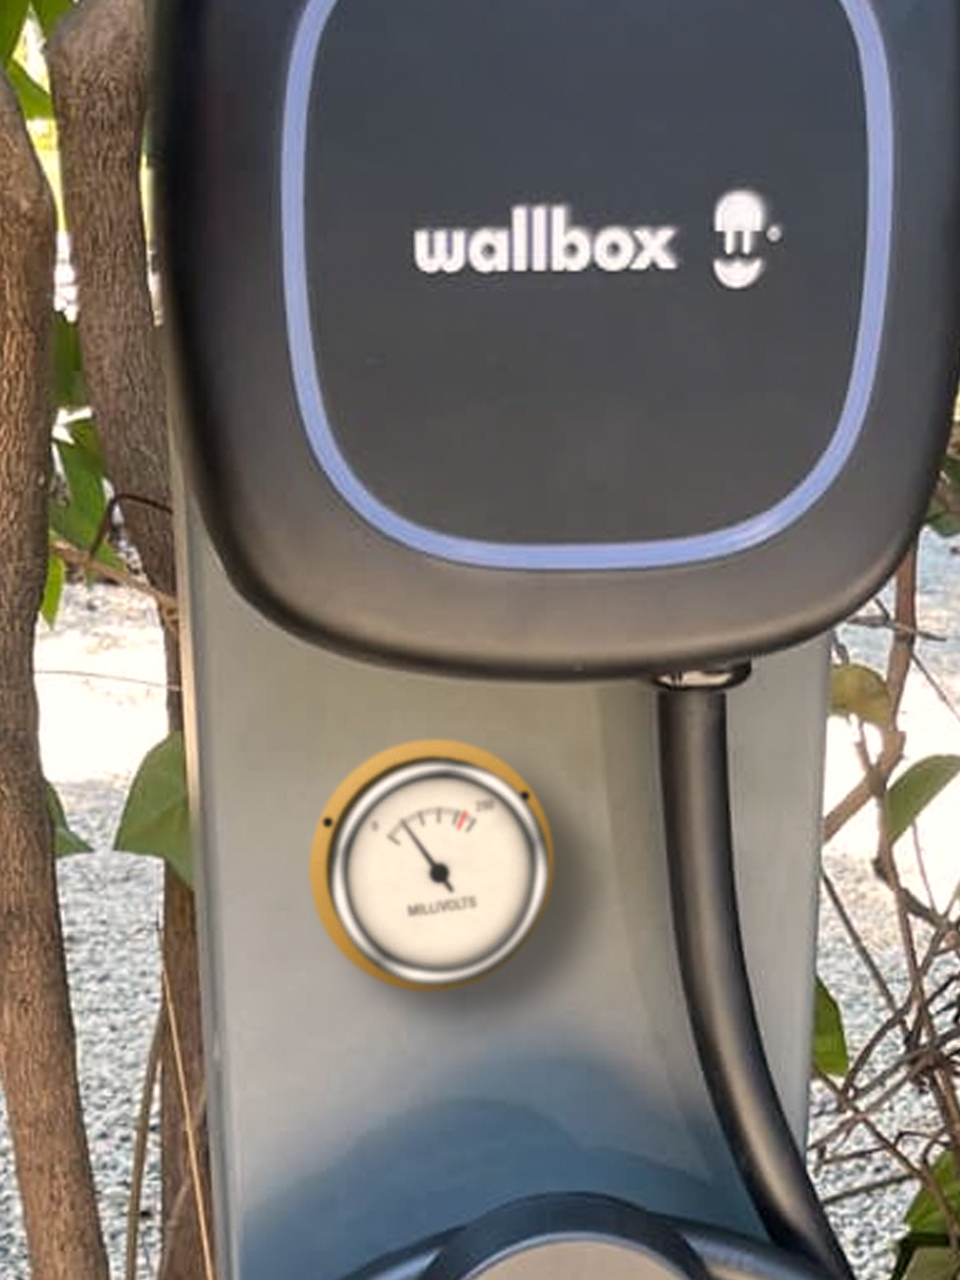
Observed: 50 mV
